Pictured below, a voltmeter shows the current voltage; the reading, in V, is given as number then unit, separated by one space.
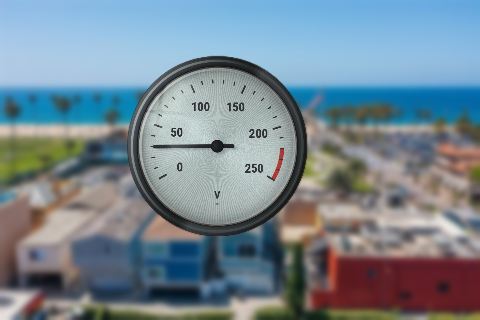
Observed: 30 V
